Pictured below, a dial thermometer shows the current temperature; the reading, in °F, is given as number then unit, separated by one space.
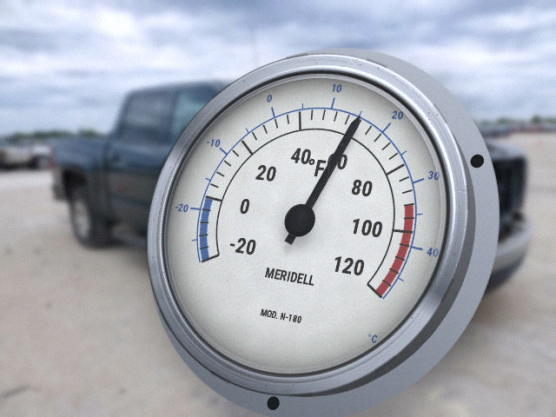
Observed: 60 °F
